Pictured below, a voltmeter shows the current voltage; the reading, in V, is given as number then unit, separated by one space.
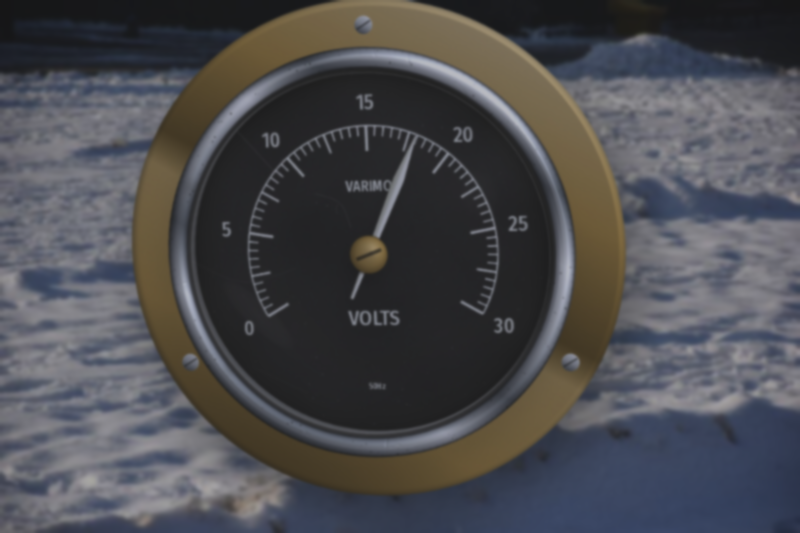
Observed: 18 V
